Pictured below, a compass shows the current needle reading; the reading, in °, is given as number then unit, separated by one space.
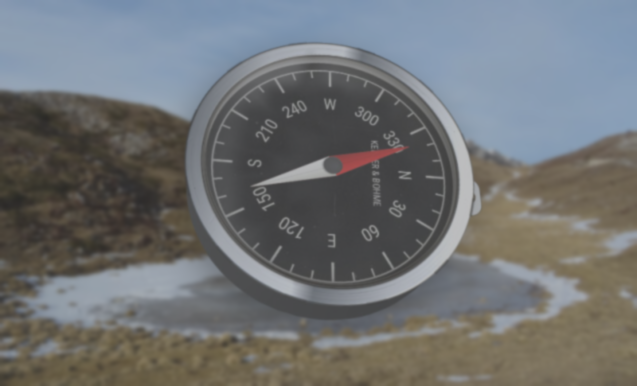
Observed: 340 °
